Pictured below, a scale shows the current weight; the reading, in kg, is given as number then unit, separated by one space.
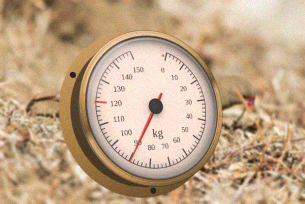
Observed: 90 kg
